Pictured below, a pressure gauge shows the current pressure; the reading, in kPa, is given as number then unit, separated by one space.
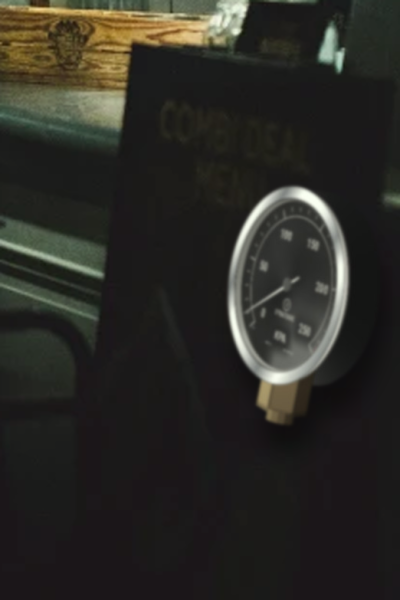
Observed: 10 kPa
